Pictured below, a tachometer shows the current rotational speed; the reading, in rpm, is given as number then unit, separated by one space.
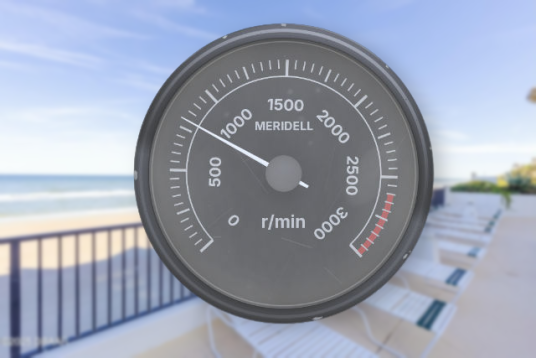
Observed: 800 rpm
